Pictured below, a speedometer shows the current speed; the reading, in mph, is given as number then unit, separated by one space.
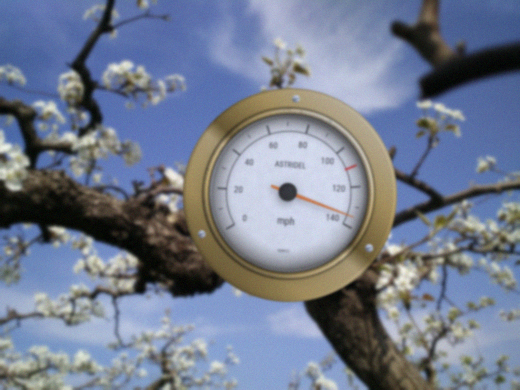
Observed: 135 mph
